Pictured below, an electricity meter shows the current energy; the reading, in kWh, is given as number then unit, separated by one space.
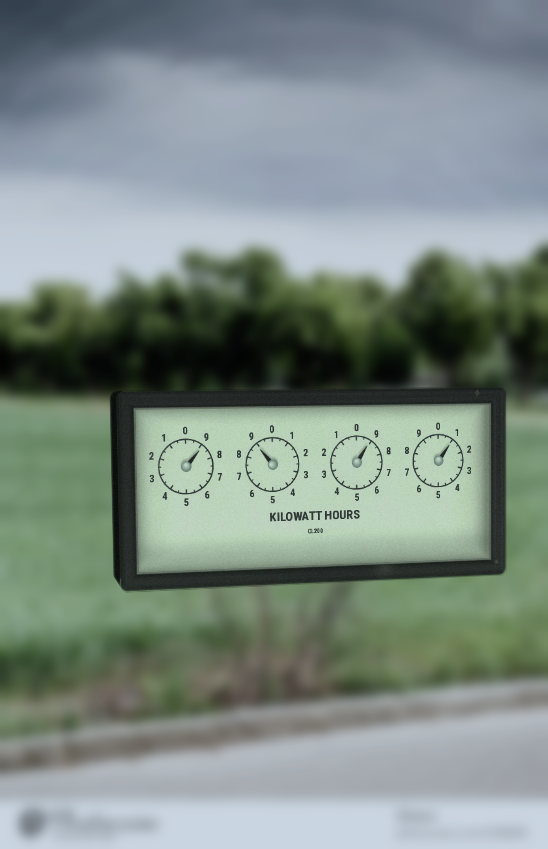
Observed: 8891 kWh
